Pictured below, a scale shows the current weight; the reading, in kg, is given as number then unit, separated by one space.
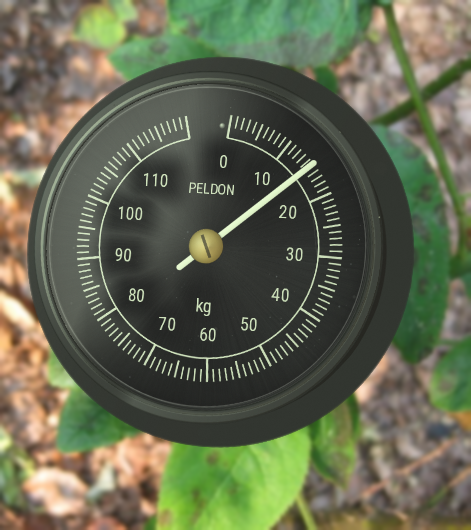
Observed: 15 kg
